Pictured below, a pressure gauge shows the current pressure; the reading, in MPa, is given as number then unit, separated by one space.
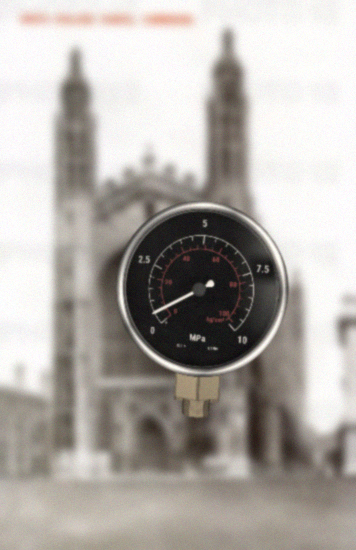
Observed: 0.5 MPa
